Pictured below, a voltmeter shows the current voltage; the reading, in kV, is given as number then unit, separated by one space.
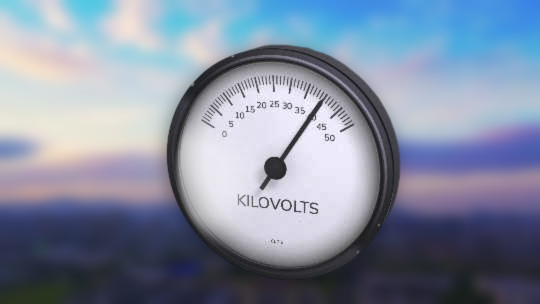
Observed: 40 kV
